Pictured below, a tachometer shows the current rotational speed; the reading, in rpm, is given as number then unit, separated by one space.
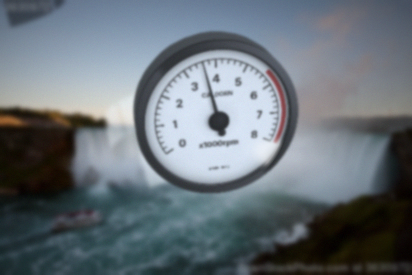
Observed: 3600 rpm
